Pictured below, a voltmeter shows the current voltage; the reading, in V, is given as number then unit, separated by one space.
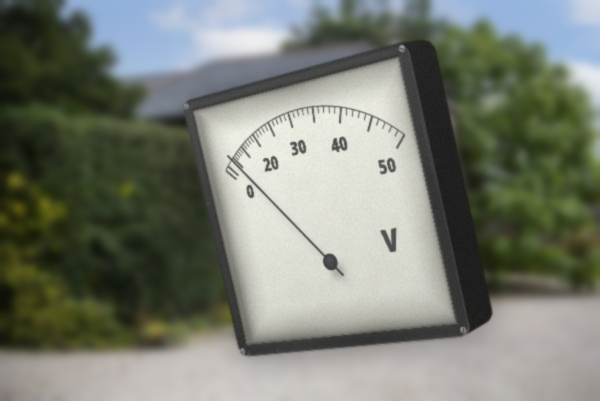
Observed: 10 V
